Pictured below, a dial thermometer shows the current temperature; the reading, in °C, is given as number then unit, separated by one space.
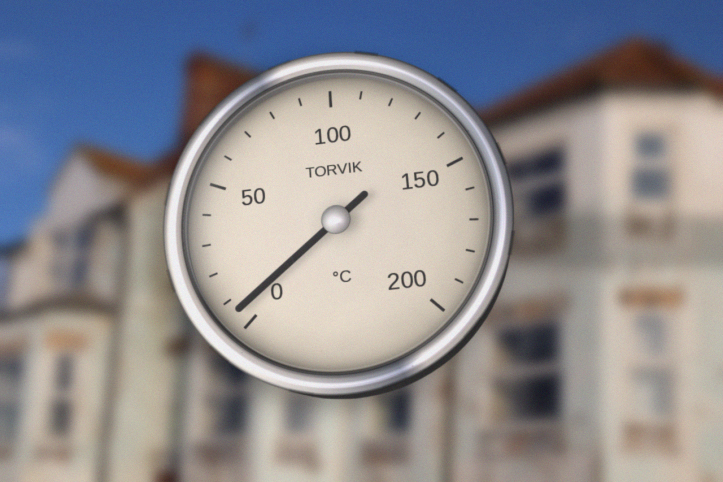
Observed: 5 °C
